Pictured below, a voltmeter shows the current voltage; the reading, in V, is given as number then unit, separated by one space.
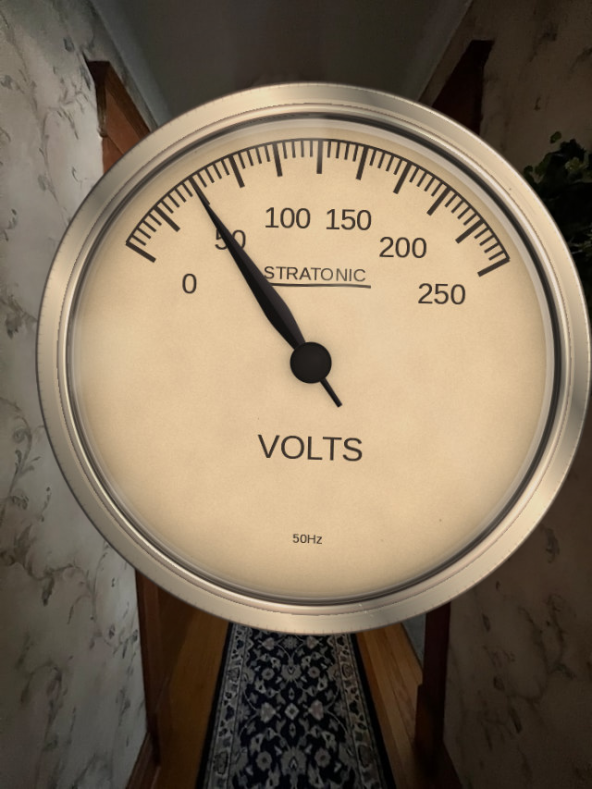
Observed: 50 V
